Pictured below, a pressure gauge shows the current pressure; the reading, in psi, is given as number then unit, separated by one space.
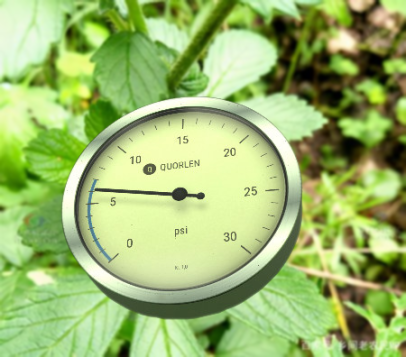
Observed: 6 psi
